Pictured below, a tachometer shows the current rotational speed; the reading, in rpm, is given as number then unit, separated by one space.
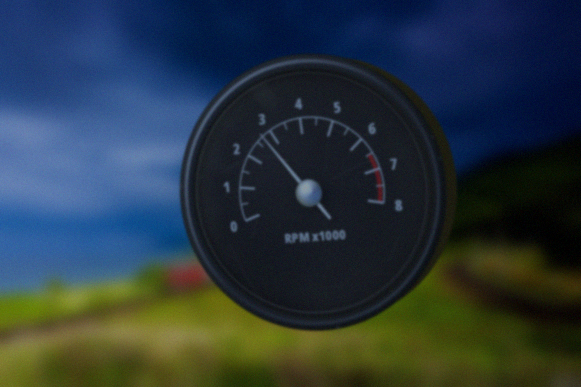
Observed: 2750 rpm
